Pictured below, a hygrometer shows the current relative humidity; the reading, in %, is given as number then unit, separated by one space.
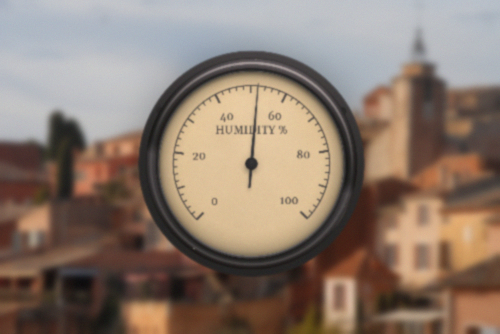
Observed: 52 %
